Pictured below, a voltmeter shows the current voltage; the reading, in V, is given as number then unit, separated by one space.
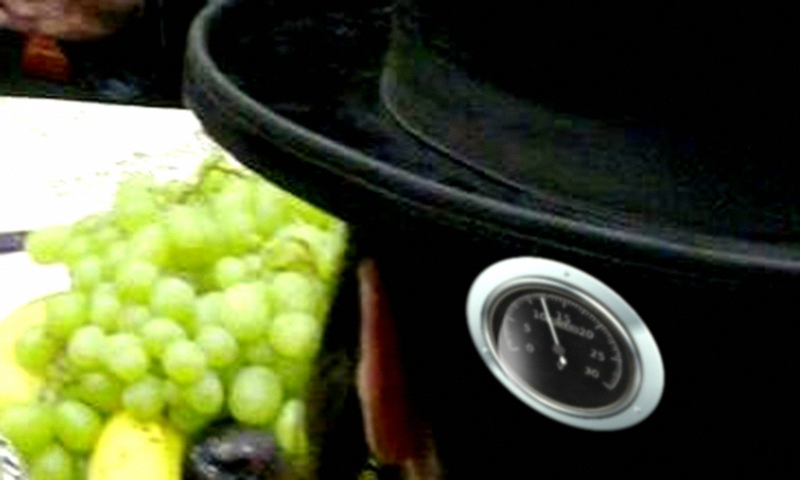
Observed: 12.5 V
